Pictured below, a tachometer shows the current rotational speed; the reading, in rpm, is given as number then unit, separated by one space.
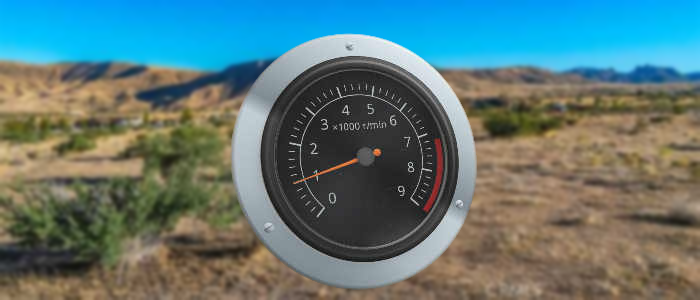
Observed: 1000 rpm
